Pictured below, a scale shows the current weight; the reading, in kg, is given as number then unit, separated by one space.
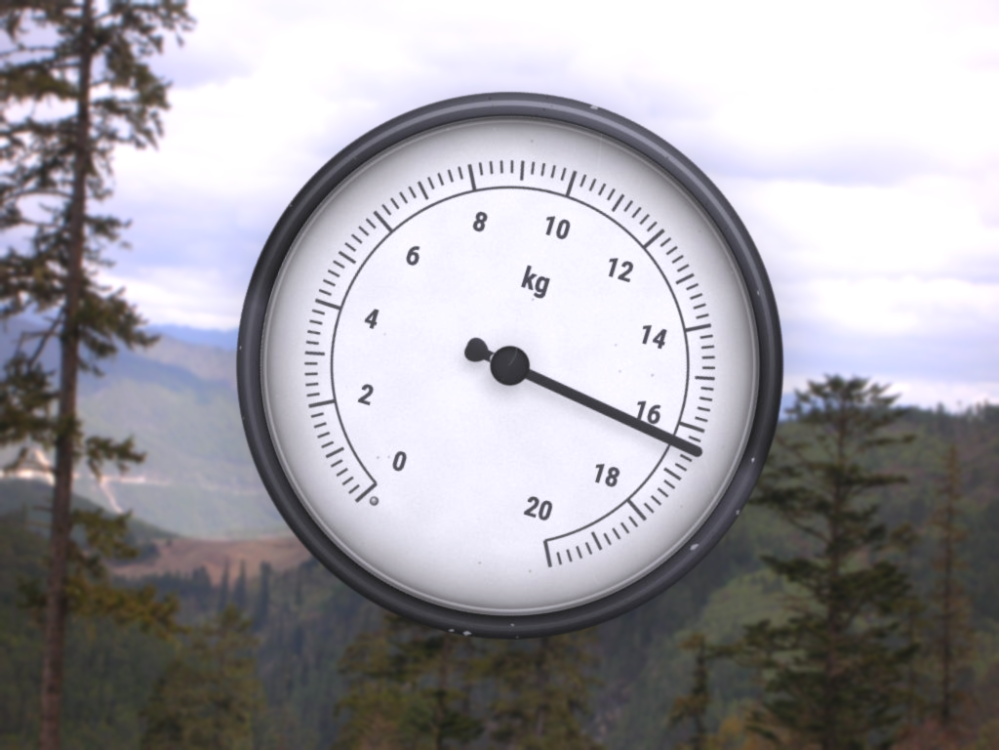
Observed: 16.4 kg
